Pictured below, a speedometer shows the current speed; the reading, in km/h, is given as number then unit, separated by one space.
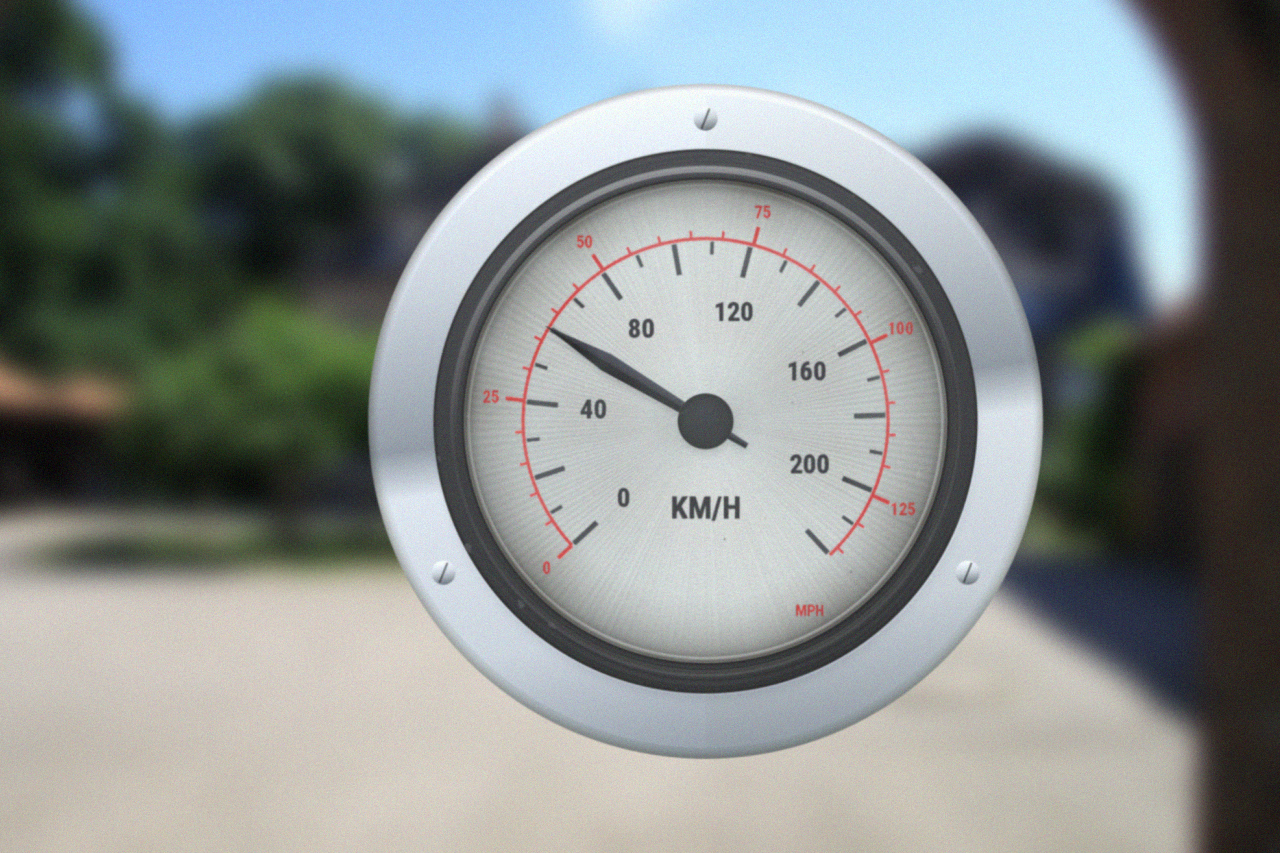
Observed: 60 km/h
